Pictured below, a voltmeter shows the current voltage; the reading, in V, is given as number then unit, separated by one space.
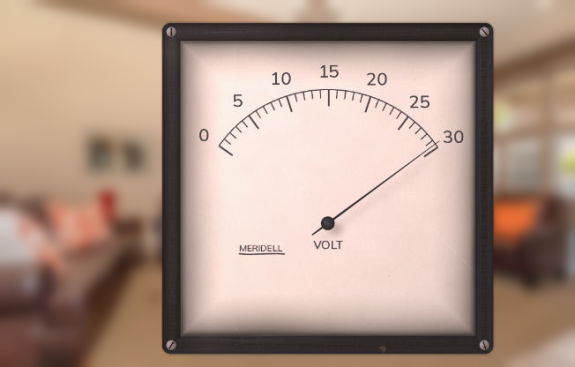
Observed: 29.5 V
